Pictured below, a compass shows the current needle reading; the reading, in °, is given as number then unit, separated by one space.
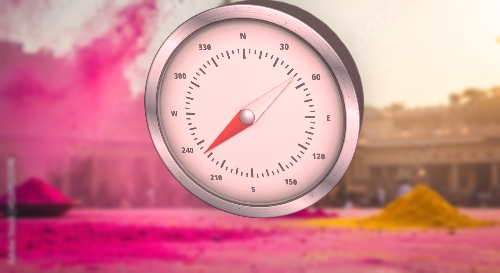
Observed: 230 °
